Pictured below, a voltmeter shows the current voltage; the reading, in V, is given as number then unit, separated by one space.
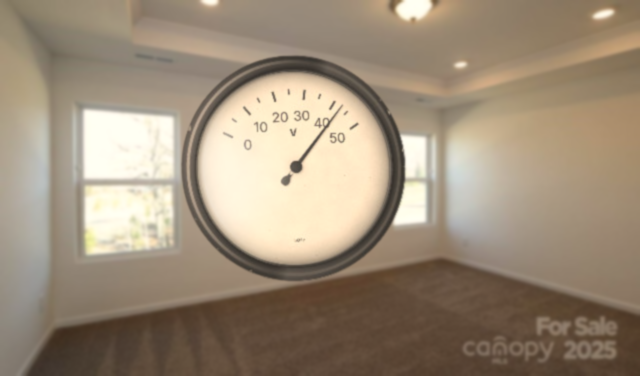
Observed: 42.5 V
